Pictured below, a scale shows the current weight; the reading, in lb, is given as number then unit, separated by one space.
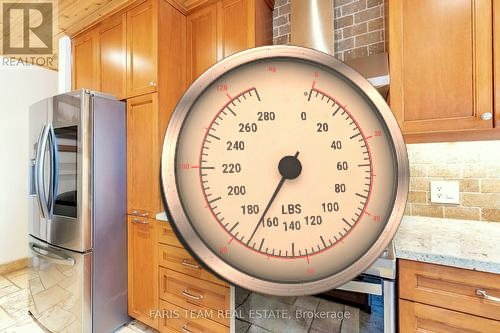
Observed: 168 lb
